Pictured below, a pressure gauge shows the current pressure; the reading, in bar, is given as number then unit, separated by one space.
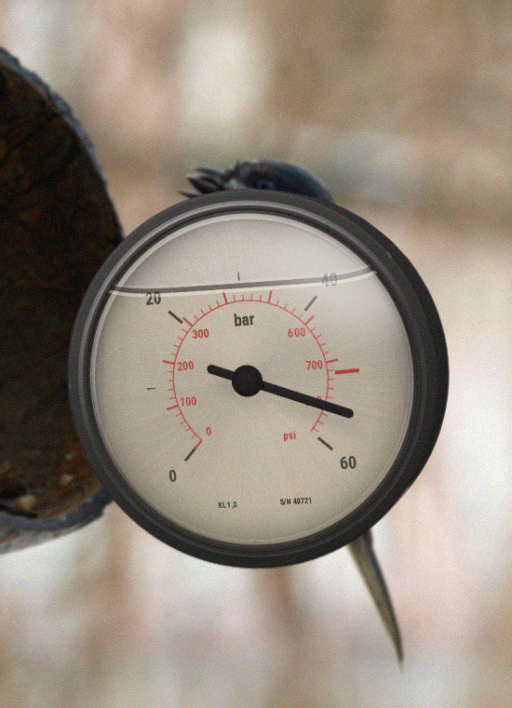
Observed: 55 bar
